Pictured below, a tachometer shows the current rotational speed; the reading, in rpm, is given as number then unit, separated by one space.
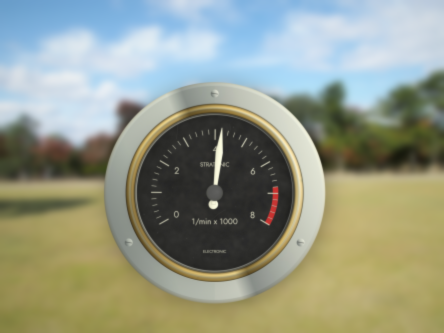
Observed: 4200 rpm
